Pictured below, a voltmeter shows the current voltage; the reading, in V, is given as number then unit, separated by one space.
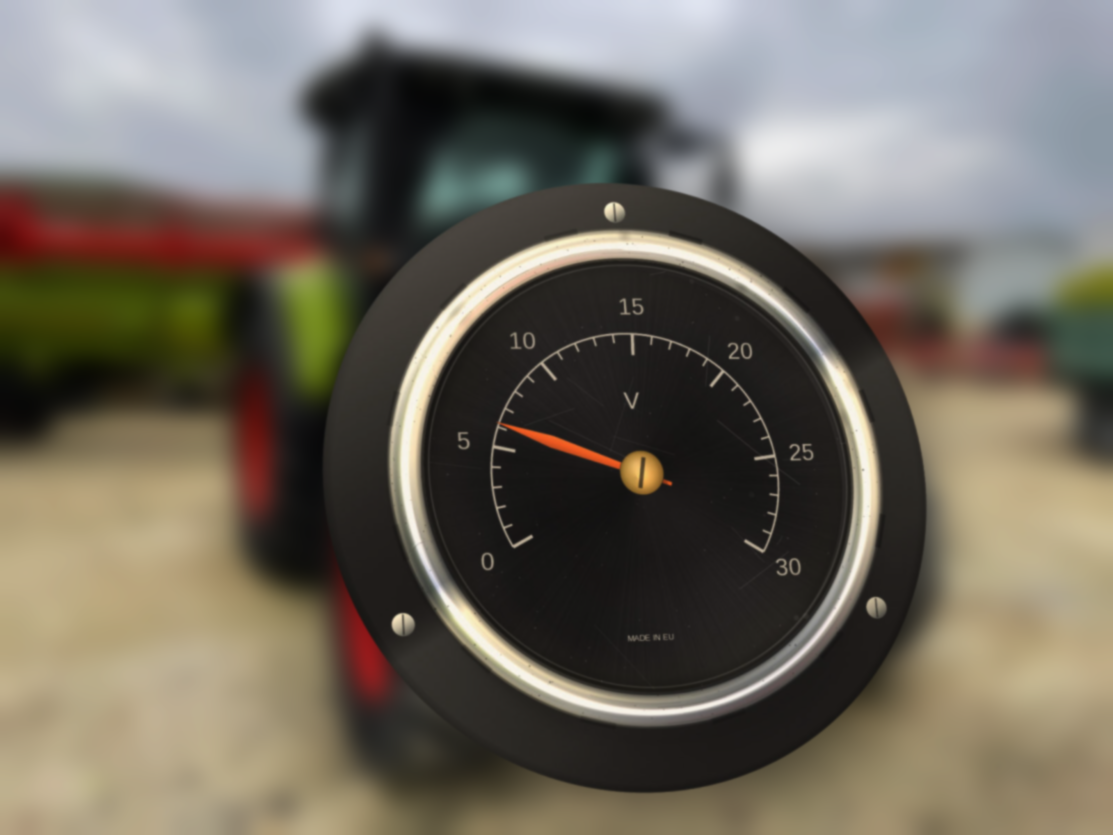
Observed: 6 V
